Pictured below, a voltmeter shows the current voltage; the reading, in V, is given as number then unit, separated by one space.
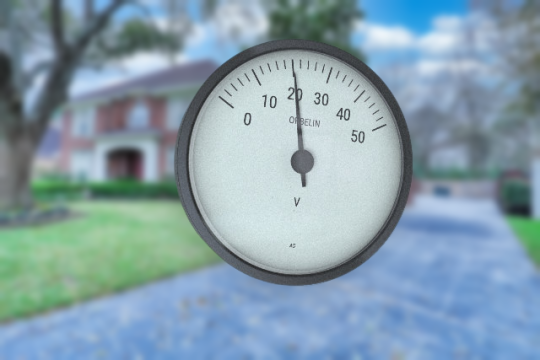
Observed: 20 V
